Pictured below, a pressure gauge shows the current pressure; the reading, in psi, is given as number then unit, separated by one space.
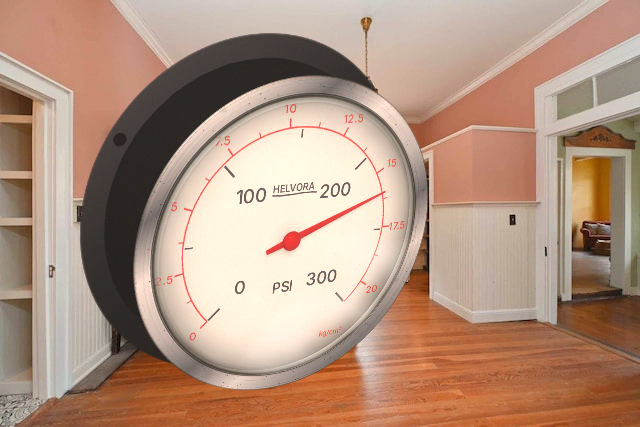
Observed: 225 psi
